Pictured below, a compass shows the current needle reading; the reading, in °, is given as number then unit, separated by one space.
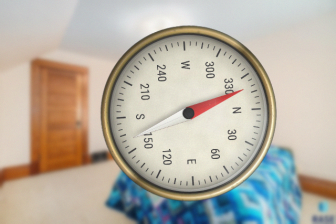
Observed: 340 °
